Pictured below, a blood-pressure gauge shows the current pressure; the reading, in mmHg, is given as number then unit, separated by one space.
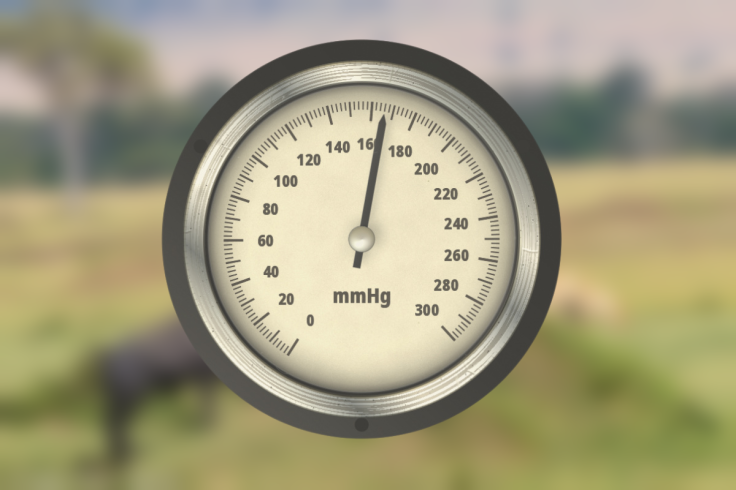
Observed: 166 mmHg
